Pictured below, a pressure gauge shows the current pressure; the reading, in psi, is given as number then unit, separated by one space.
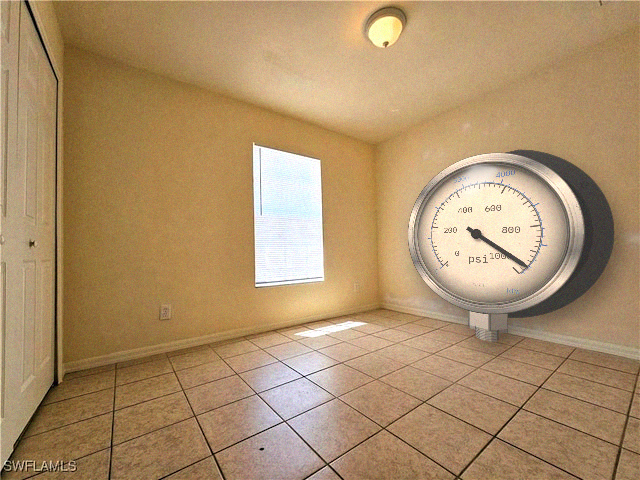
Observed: 960 psi
